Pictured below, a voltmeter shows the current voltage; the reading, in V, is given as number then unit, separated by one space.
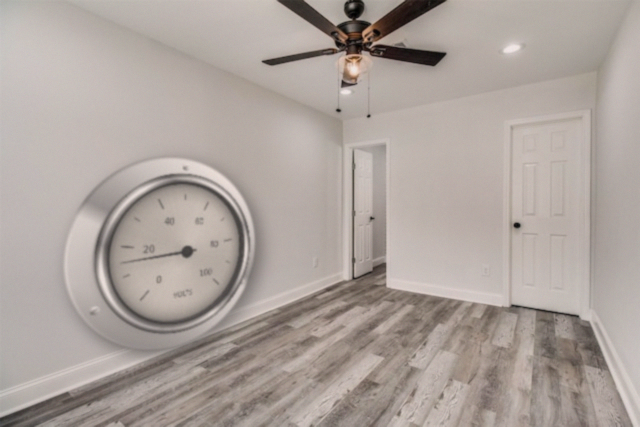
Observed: 15 V
